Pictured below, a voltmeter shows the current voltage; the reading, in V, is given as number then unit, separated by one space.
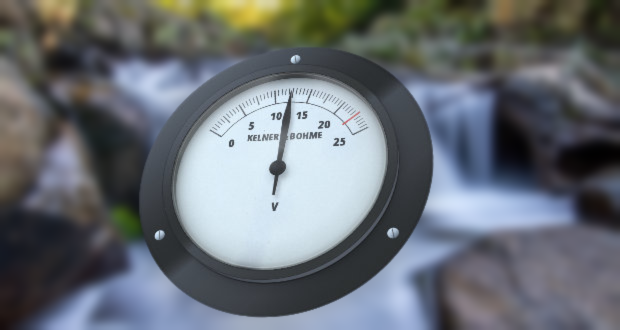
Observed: 12.5 V
